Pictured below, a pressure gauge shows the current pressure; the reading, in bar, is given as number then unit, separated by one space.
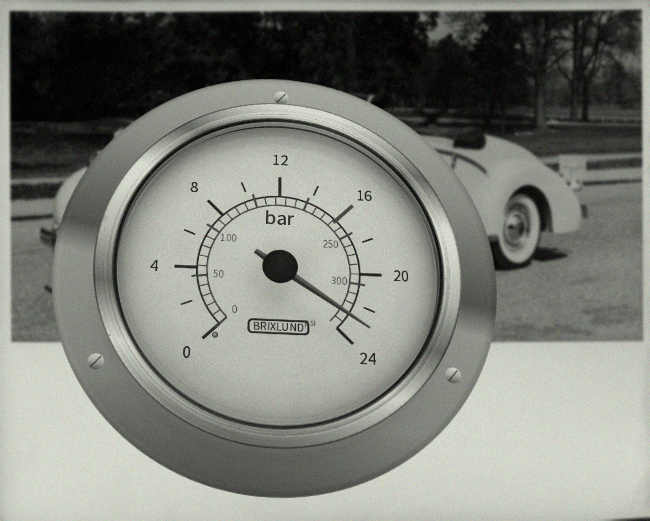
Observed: 23 bar
